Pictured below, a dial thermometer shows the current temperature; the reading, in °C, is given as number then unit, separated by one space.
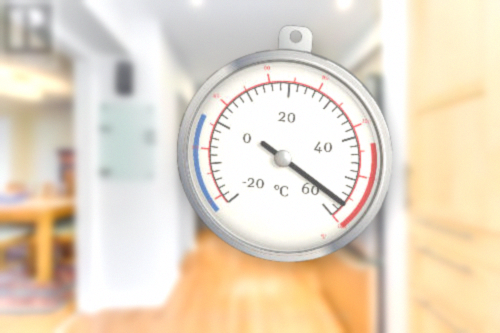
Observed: 56 °C
